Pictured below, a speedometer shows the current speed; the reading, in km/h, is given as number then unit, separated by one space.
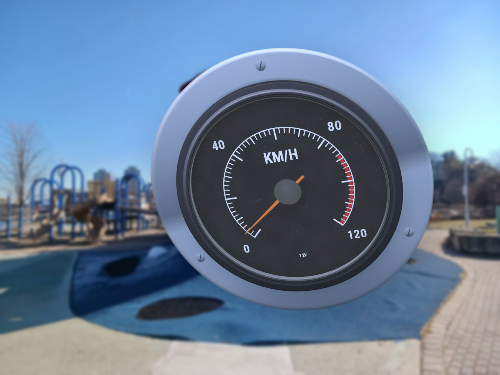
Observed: 4 km/h
